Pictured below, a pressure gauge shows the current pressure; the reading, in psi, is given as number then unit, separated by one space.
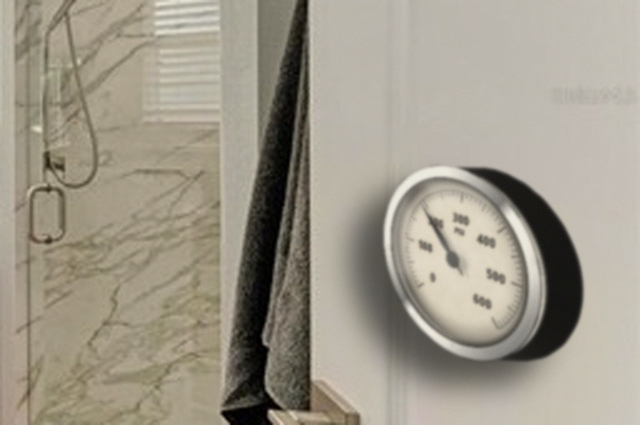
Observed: 200 psi
